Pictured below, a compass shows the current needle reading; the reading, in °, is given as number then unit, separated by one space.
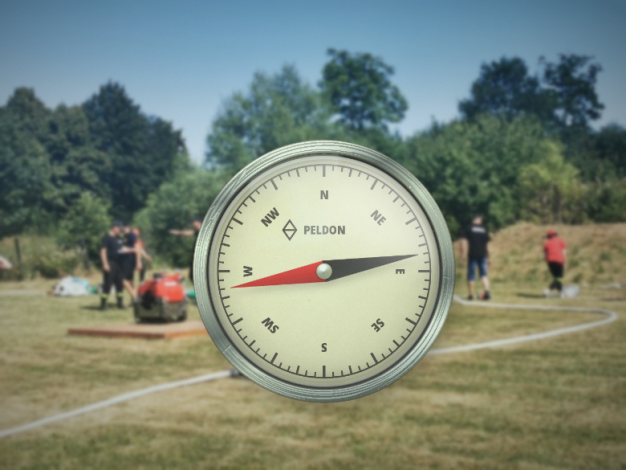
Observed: 260 °
